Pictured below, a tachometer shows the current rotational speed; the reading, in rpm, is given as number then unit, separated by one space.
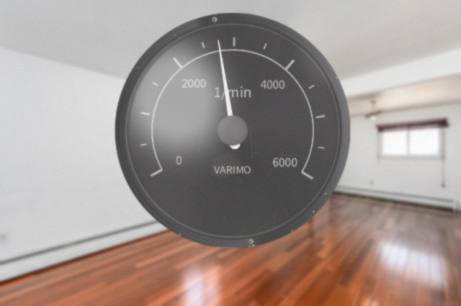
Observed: 2750 rpm
